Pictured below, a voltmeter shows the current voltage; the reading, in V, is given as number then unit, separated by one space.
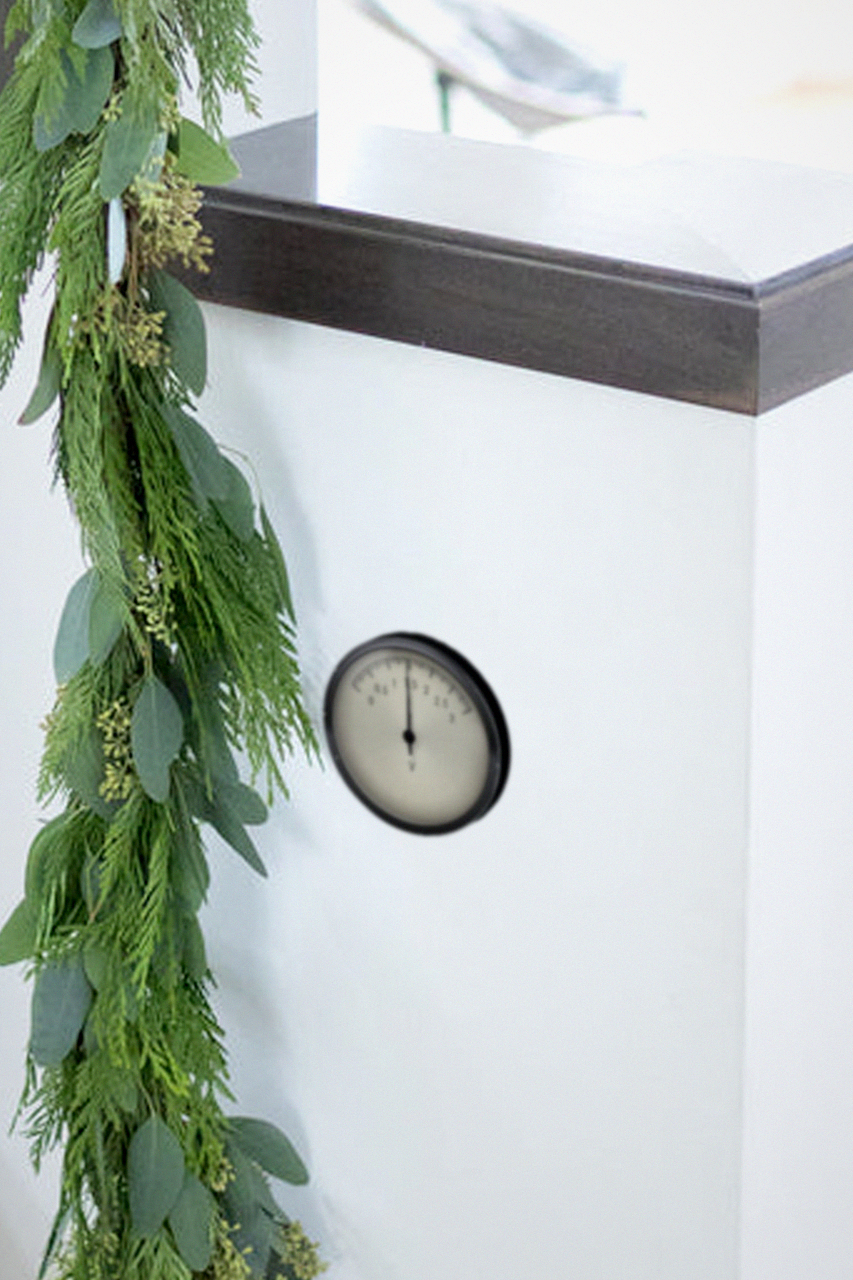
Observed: 1.5 V
